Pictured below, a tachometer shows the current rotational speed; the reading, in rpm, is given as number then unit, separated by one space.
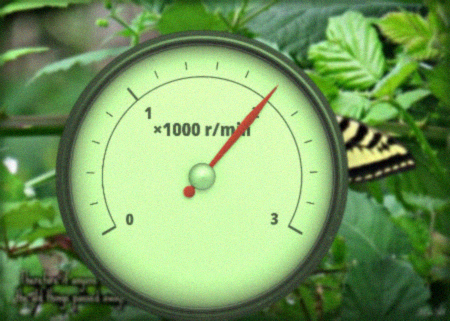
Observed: 2000 rpm
